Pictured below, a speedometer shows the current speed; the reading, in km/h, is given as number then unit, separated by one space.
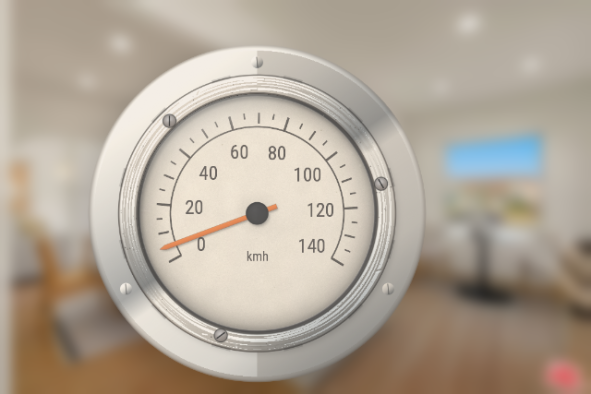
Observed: 5 km/h
